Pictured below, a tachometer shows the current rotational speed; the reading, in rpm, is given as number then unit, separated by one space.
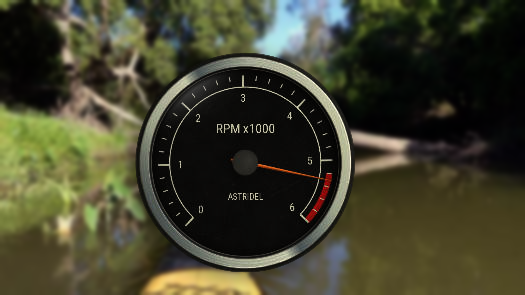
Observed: 5300 rpm
